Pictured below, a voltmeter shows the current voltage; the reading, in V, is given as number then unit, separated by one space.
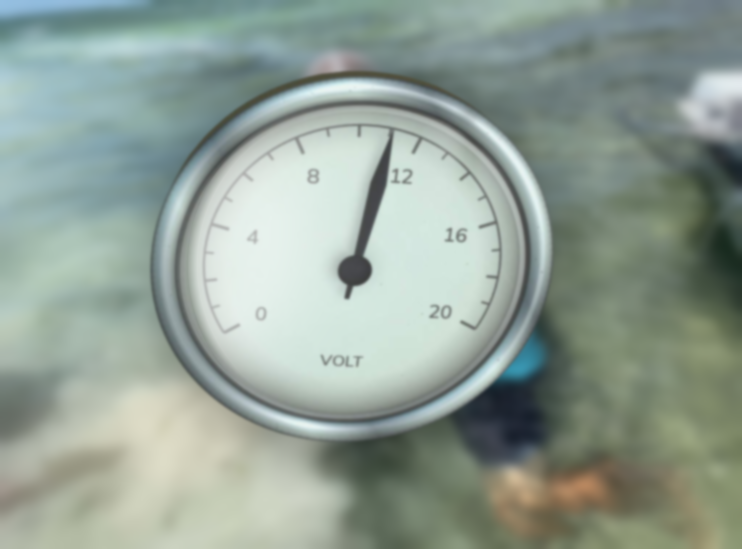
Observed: 11 V
